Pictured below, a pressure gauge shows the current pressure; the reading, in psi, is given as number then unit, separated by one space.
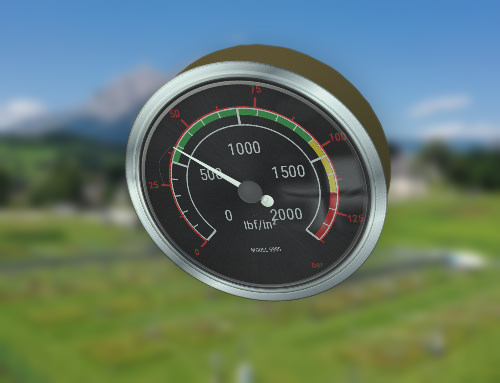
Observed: 600 psi
